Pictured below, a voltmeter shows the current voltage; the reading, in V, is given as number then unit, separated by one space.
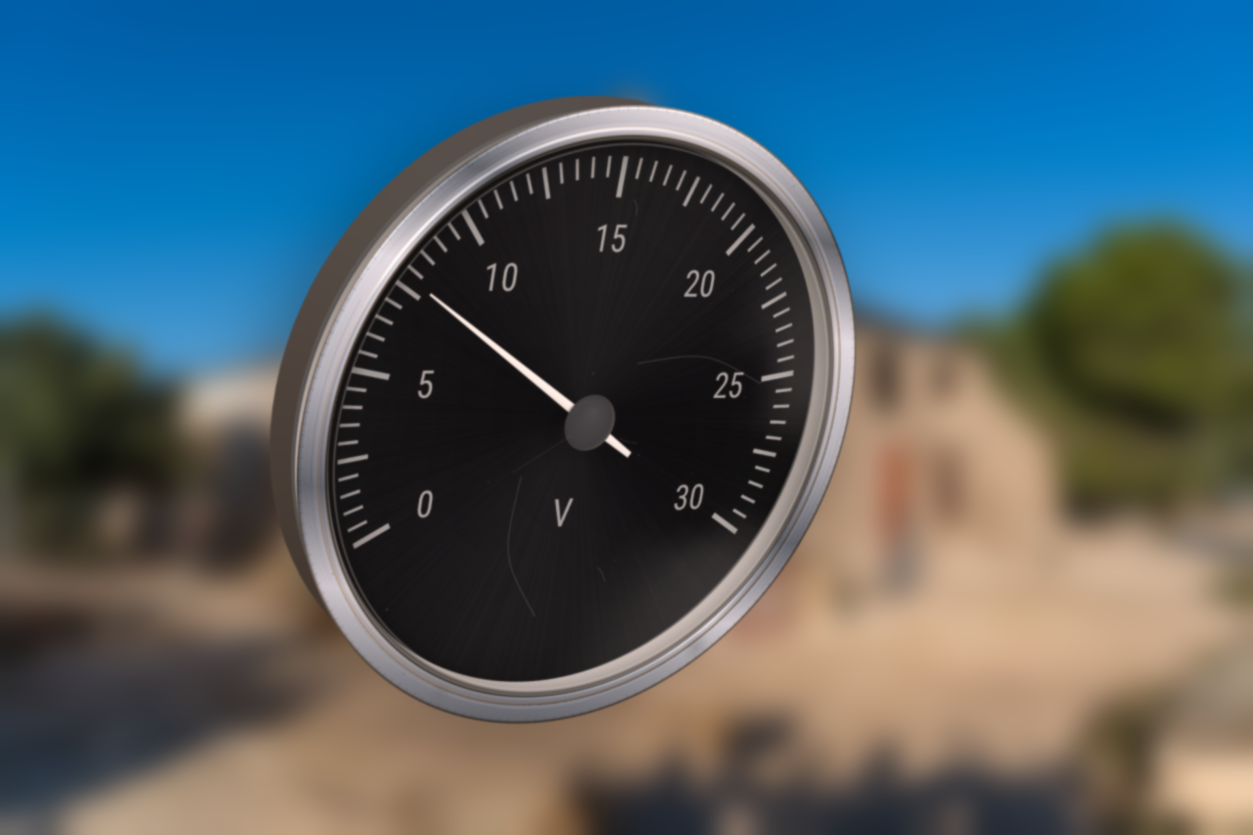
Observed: 7.75 V
